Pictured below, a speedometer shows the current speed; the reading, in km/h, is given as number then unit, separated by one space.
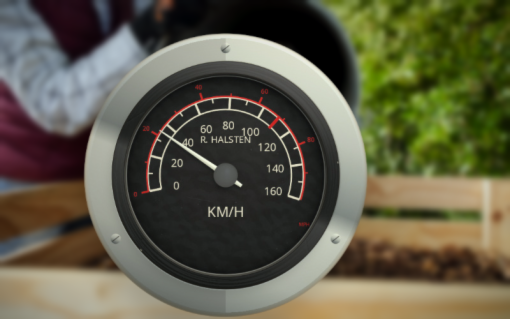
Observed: 35 km/h
